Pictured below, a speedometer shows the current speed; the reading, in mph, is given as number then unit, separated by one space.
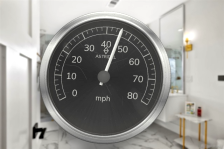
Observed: 46 mph
